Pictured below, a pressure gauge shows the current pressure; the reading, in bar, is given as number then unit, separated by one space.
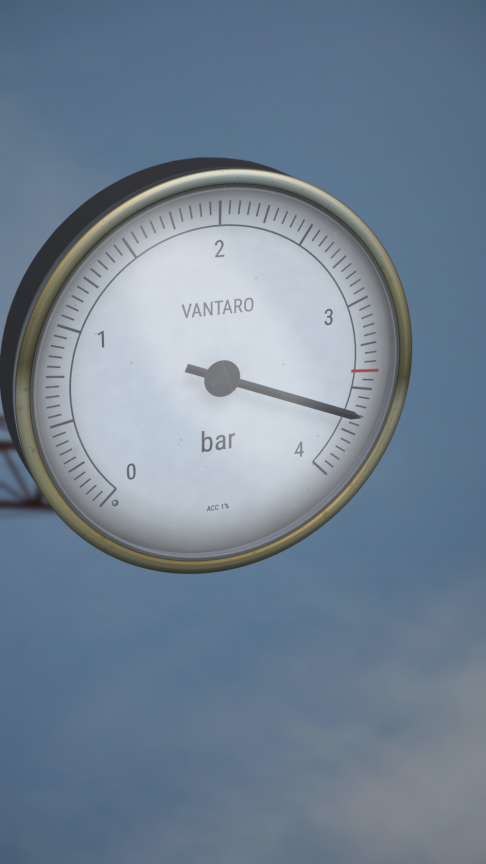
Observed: 3.65 bar
